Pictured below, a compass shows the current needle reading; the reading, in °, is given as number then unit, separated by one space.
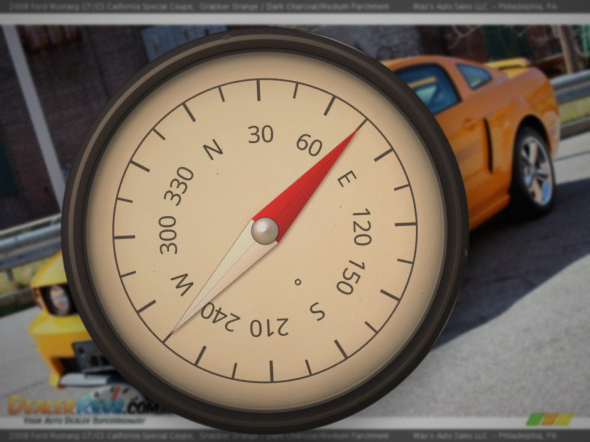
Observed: 75 °
